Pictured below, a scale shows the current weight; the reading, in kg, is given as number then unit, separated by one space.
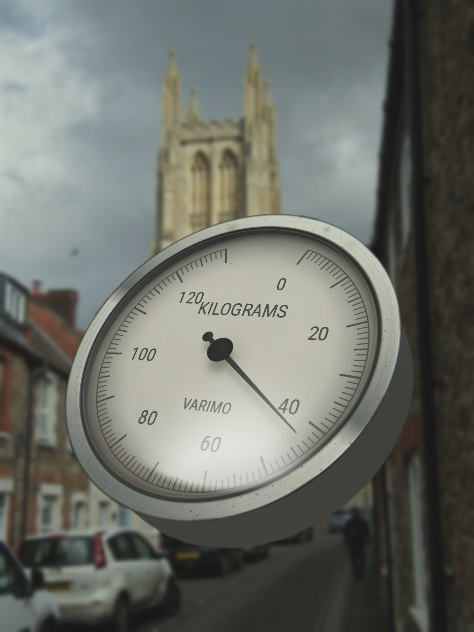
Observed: 43 kg
